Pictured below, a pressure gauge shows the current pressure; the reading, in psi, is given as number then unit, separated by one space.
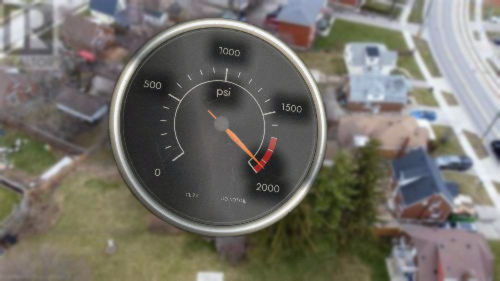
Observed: 1950 psi
